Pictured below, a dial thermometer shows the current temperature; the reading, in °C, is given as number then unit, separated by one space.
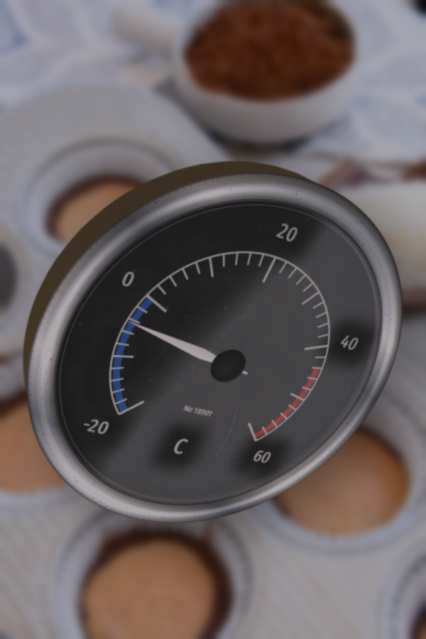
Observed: -4 °C
